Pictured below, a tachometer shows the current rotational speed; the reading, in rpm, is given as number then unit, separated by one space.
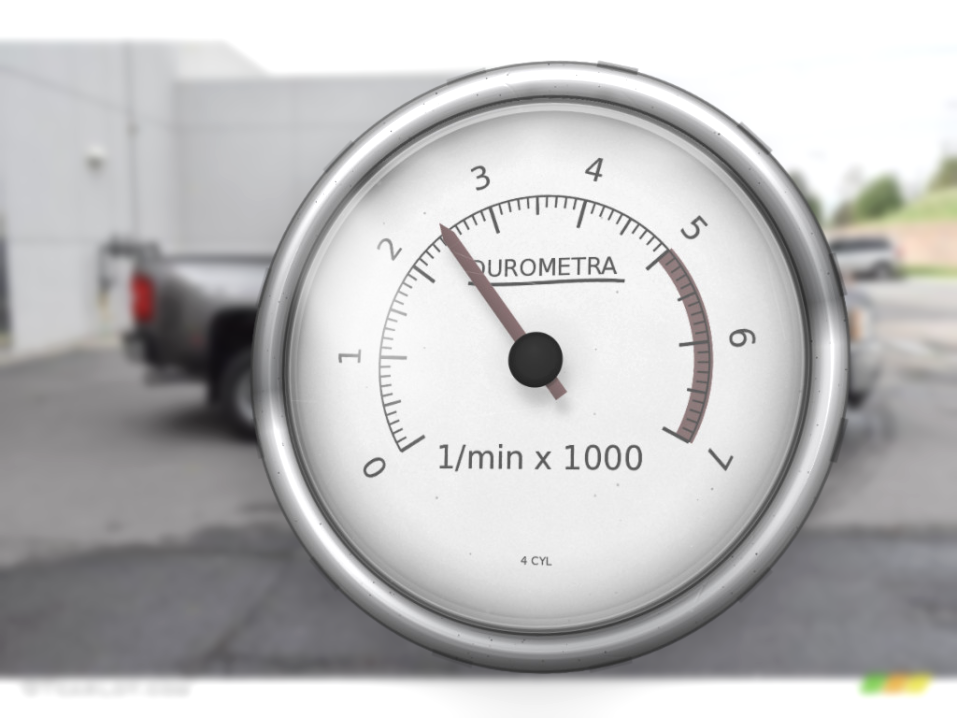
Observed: 2500 rpm
